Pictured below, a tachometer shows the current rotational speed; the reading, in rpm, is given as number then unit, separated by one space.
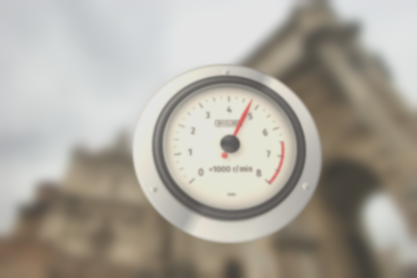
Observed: 4750 rpm
